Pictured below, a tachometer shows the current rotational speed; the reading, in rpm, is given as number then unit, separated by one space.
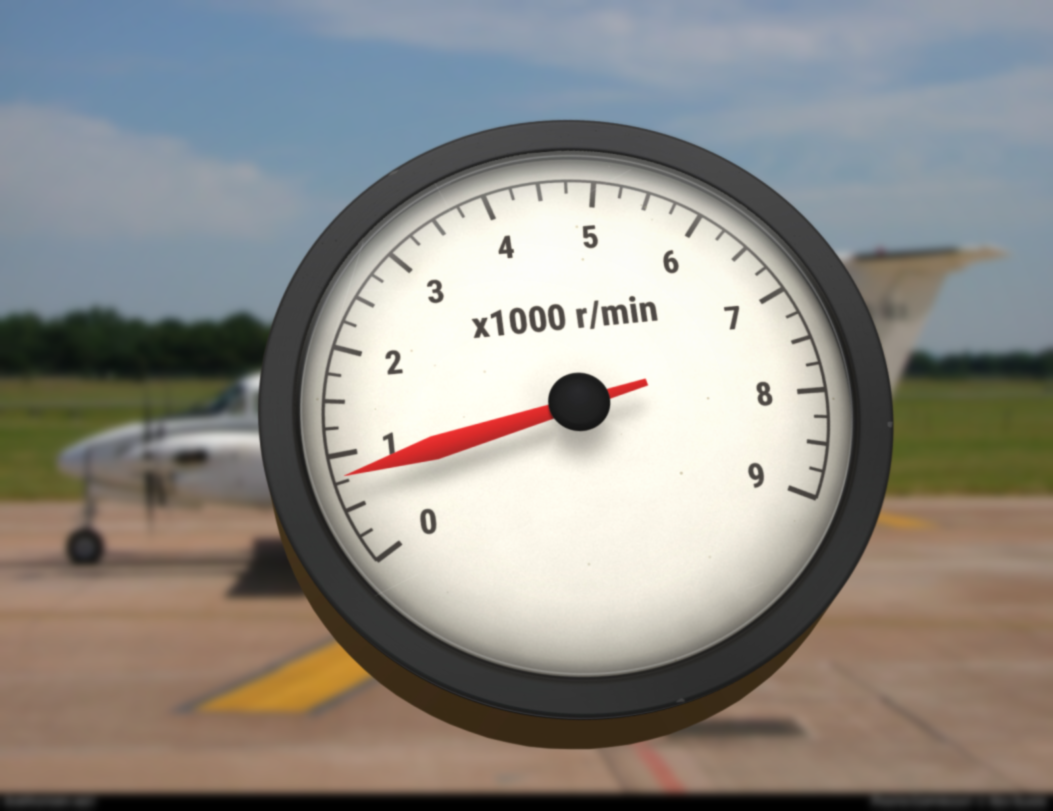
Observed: 750 rpm
